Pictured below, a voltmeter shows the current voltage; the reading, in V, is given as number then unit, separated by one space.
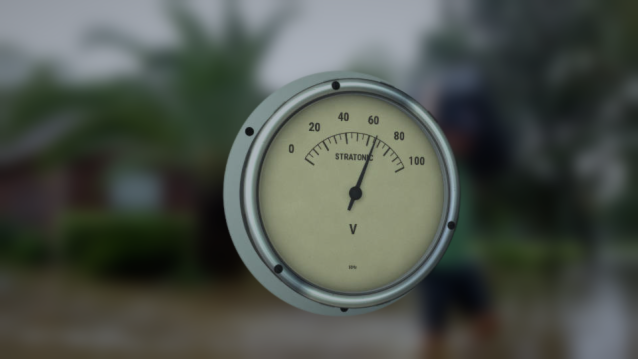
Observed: 65 V
